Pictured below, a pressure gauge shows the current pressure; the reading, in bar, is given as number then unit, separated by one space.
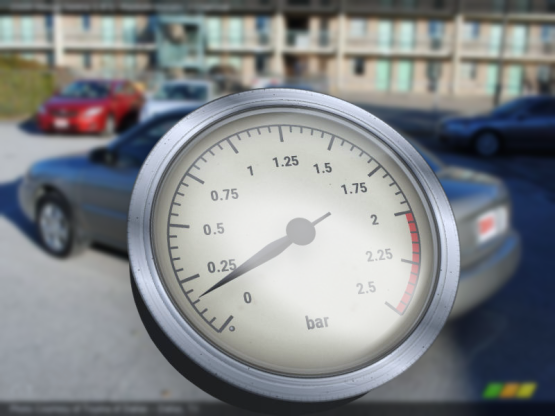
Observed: 0.15 bar
